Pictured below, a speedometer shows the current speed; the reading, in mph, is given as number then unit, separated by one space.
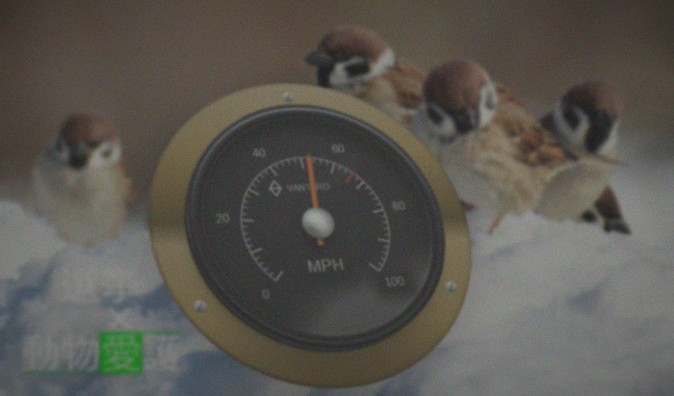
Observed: 52 mph
